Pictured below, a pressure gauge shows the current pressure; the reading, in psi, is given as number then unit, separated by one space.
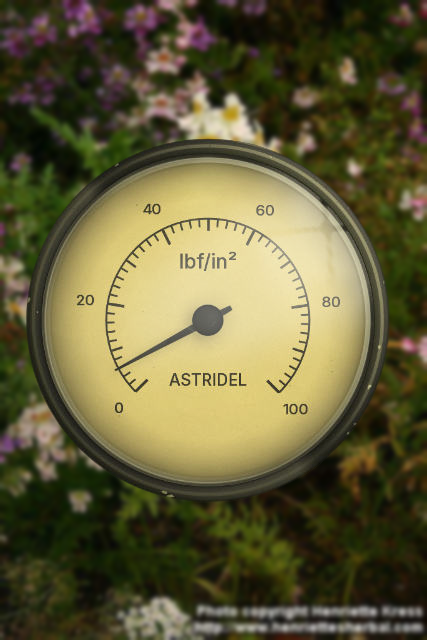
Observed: 6 psi
